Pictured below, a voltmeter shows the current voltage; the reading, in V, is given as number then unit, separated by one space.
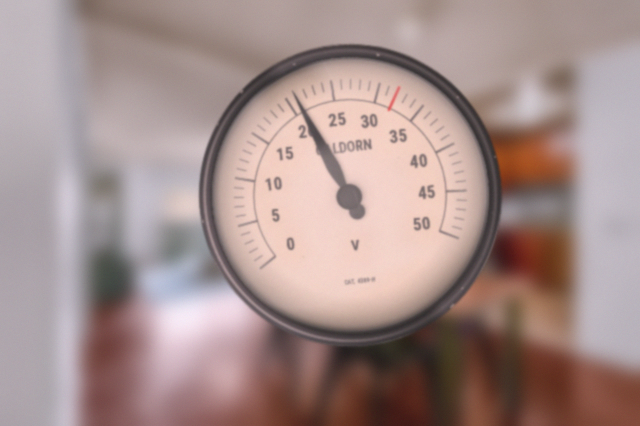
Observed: 21 V
